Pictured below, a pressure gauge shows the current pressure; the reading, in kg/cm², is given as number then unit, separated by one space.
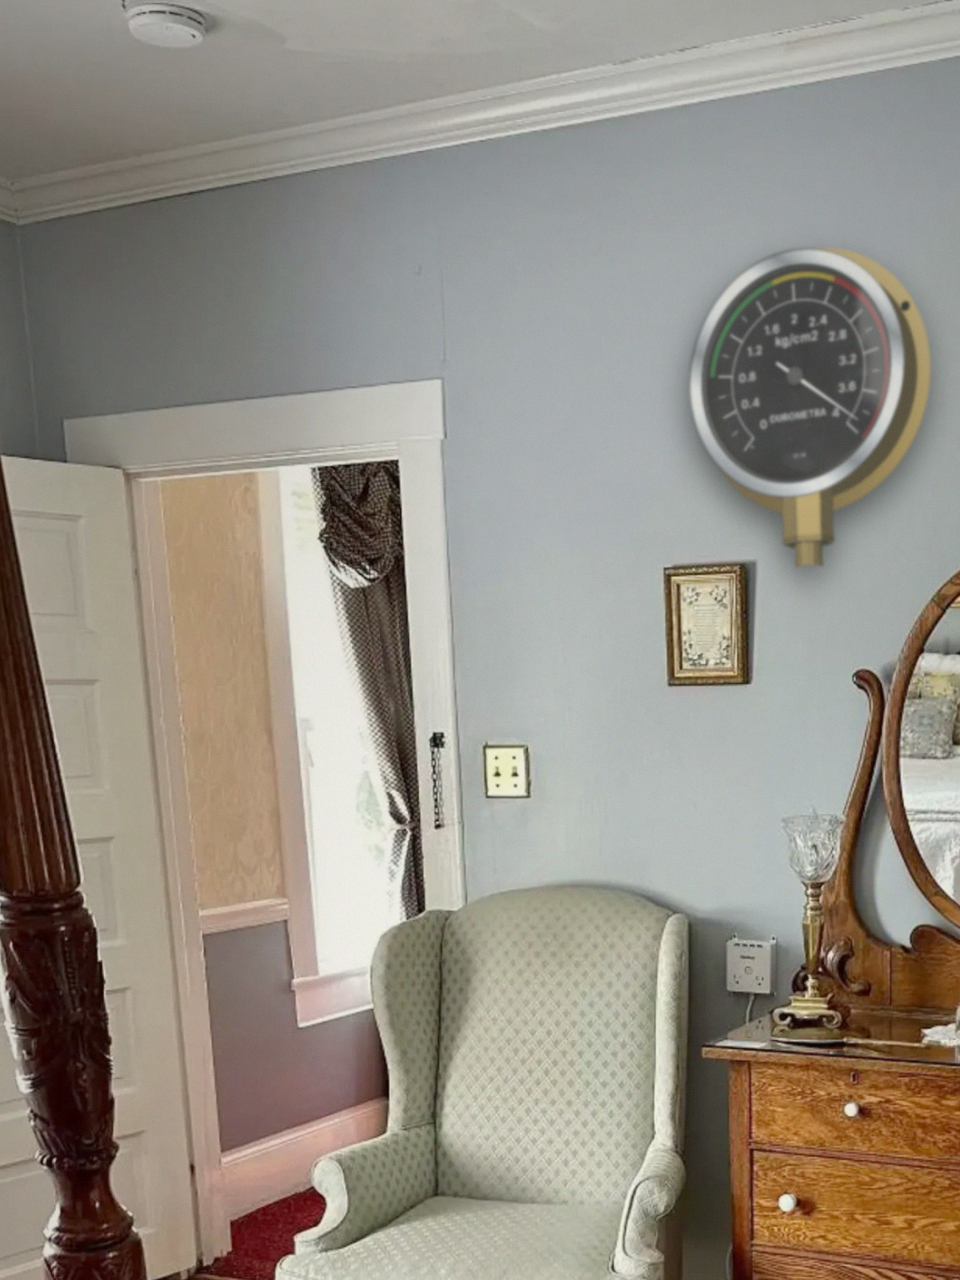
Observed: 3.9 kg/cm²
